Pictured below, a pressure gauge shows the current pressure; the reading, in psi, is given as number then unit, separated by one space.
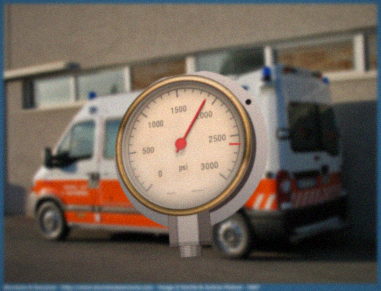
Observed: 1900 psi
